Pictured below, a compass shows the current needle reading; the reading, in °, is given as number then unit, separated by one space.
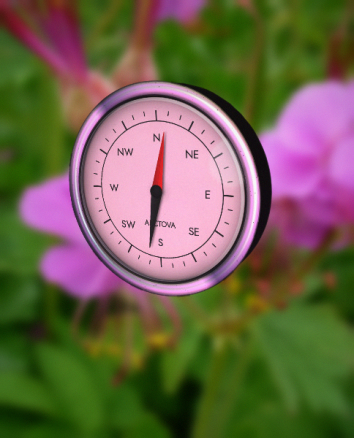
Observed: 10 °
